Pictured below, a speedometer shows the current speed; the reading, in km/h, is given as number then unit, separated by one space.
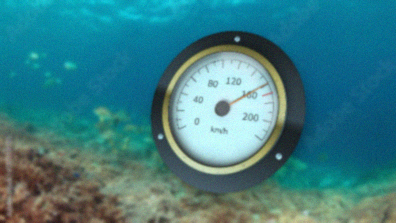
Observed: 160 km/h
